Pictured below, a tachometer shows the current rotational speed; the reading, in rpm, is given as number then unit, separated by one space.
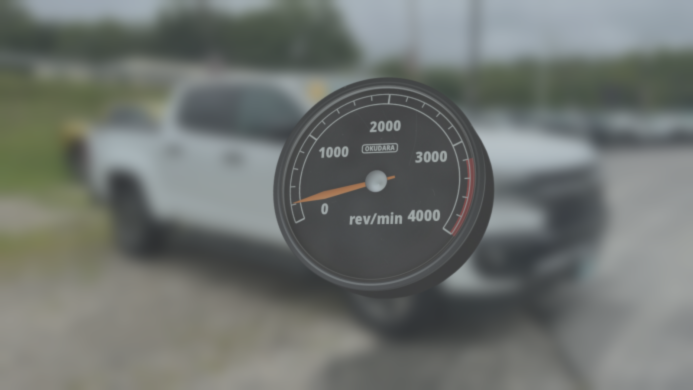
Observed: 200 rpm
